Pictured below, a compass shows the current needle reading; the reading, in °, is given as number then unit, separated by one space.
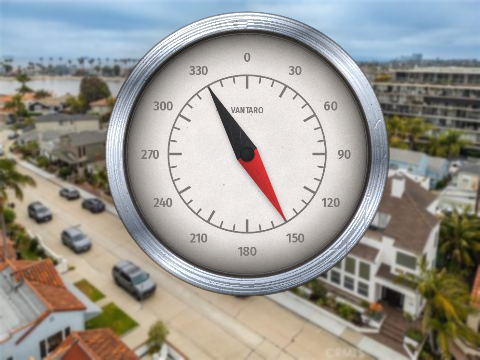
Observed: 150 °
